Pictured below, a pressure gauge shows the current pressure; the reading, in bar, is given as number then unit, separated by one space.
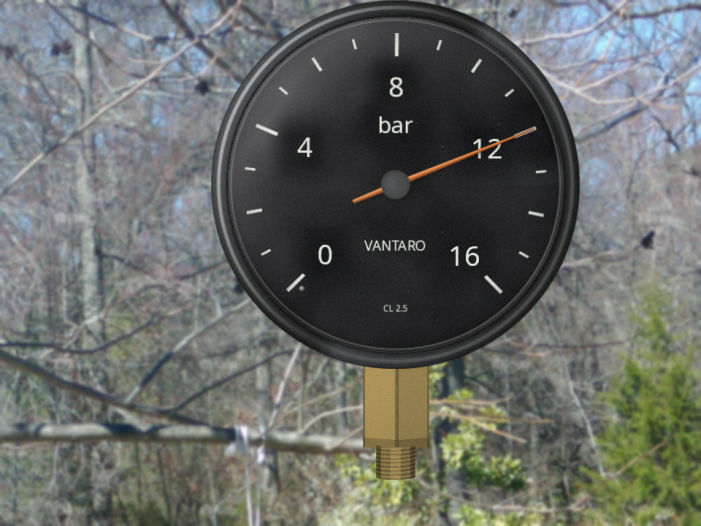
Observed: 12 bar
